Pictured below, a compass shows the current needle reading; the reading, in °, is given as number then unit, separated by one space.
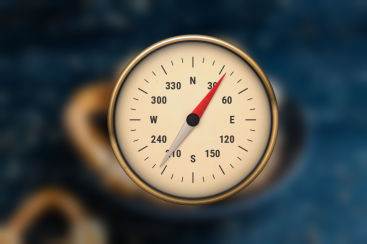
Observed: 35 °
